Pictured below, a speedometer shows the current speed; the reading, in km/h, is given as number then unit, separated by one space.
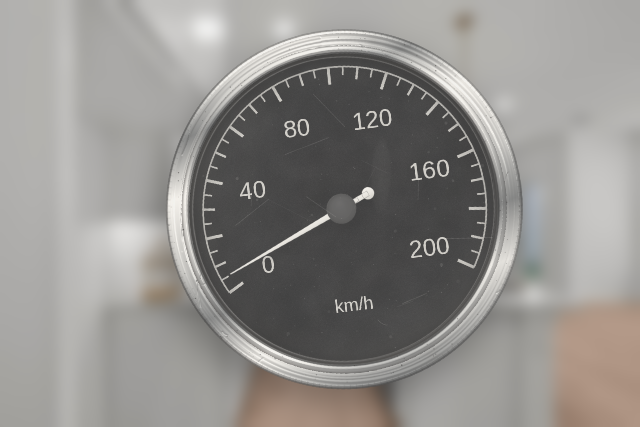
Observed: 5 km/h
